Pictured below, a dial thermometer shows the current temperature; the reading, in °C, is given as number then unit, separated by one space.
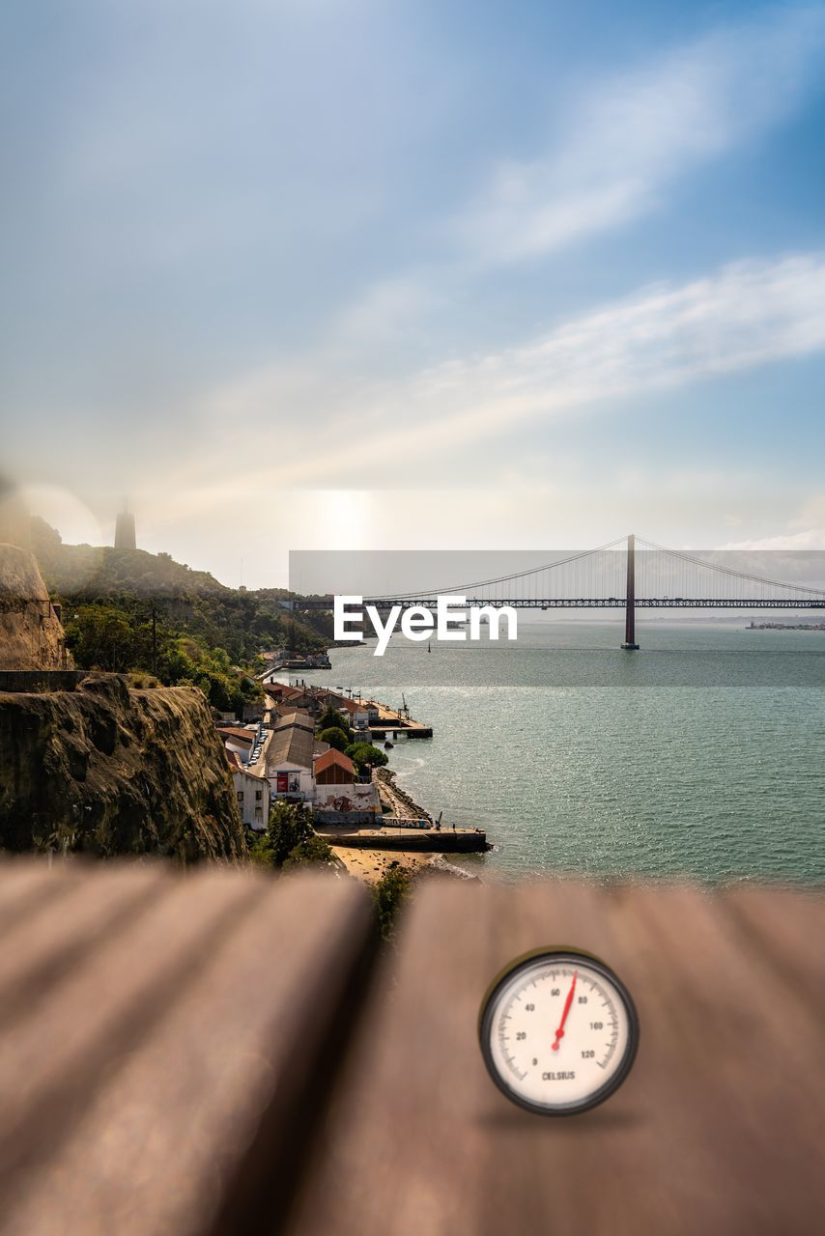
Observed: 70 °C
